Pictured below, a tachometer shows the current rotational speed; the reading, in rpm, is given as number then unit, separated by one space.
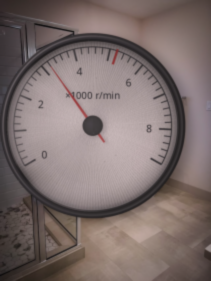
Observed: 3200 rpm
